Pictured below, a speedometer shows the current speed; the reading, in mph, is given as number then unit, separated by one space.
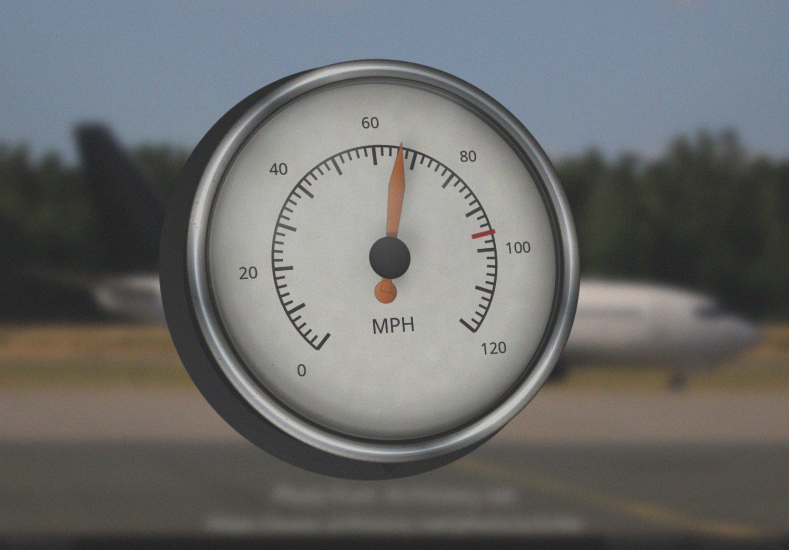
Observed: 66 mph
